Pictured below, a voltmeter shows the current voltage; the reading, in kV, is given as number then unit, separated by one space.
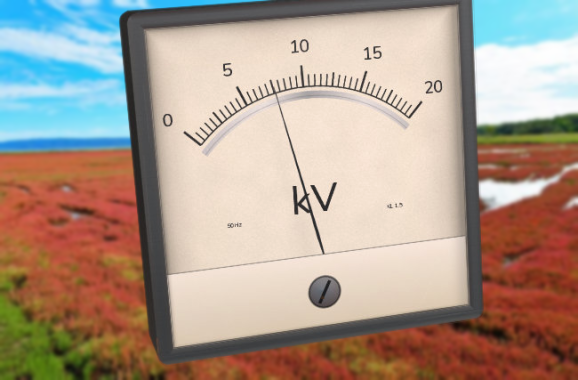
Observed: 7.5 kV
